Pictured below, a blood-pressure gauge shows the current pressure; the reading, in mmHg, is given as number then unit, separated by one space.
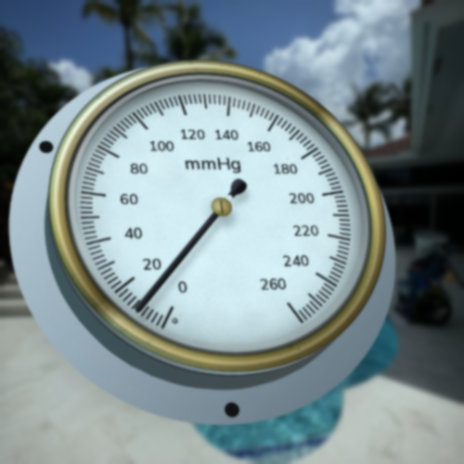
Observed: 10 mmHg
